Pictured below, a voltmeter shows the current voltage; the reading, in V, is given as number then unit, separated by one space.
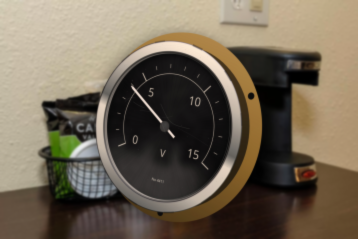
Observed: 4 V
